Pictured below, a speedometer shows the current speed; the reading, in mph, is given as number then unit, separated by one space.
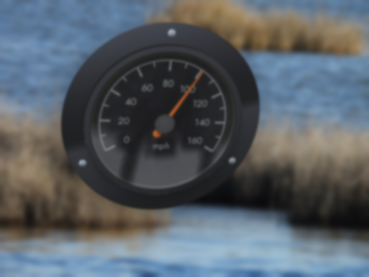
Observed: 100 mph
